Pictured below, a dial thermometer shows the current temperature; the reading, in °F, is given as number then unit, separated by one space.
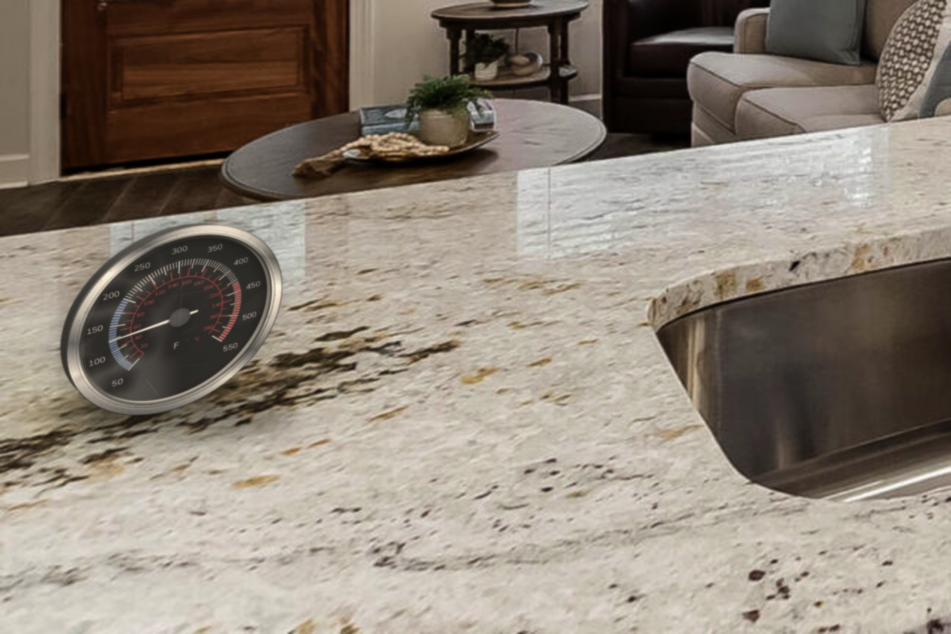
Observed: 125 °F
